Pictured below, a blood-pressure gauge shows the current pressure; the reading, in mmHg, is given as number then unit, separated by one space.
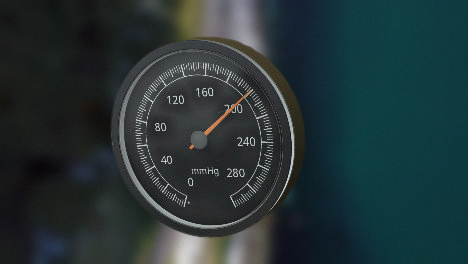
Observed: 200 mmHg
